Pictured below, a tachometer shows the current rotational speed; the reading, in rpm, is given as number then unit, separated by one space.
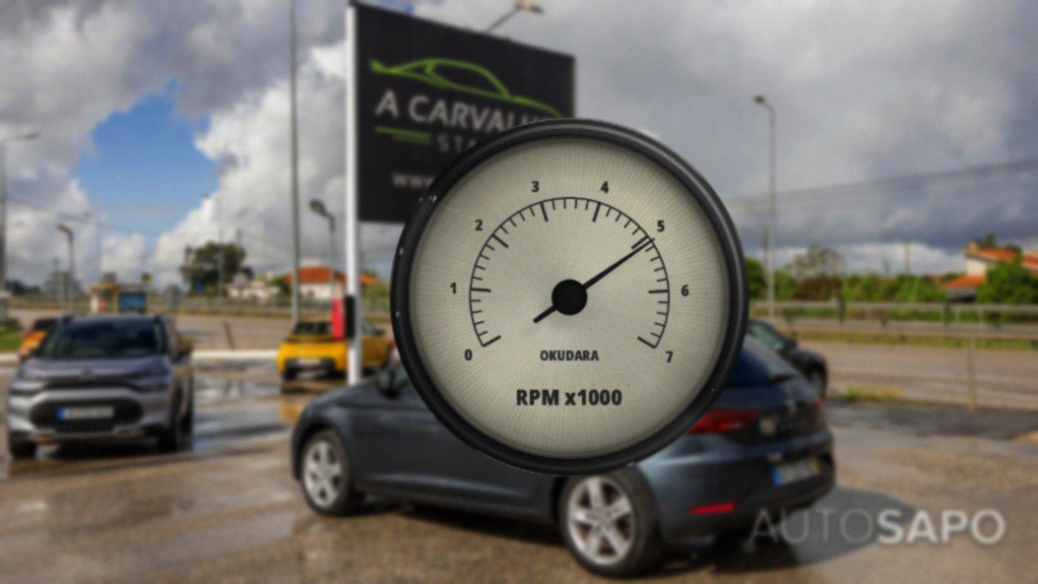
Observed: 5100 rpm
